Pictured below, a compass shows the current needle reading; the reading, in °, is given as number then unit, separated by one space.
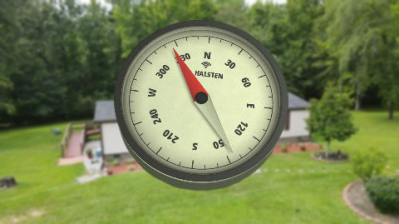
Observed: 325 °
